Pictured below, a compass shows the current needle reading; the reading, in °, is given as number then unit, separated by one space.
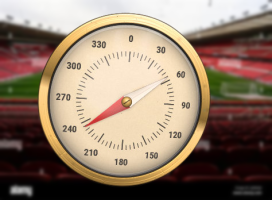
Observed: 235 °
